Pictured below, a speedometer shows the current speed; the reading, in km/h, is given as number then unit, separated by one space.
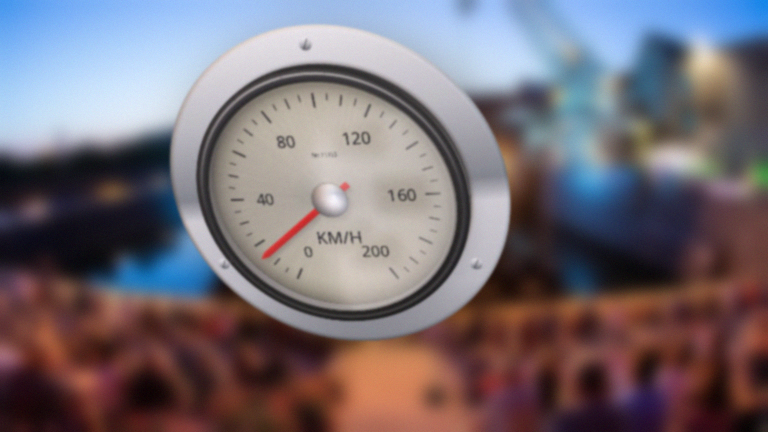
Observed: 15 km/h
